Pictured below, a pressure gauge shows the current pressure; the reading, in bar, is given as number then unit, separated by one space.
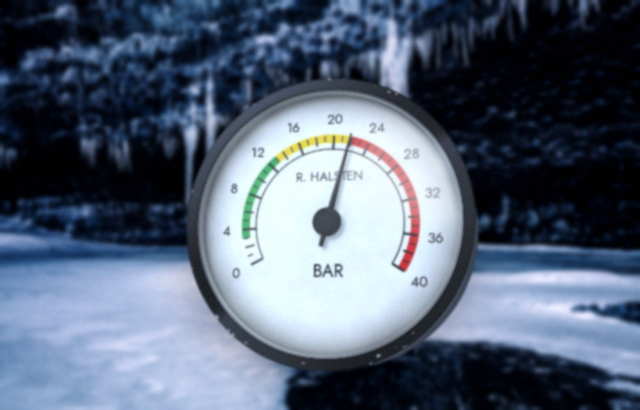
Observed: 22 bar
